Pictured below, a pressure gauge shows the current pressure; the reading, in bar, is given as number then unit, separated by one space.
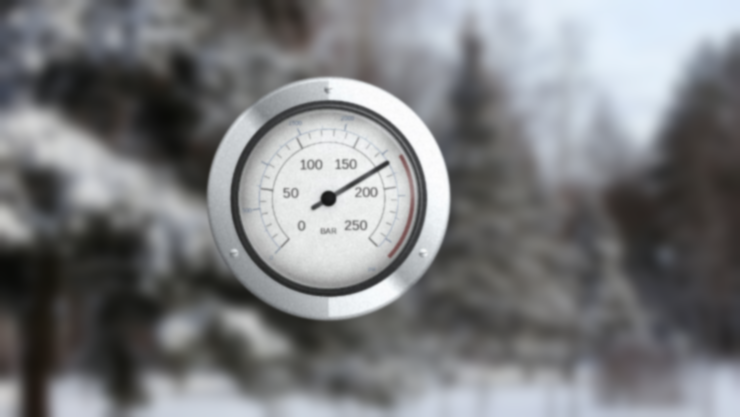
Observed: 180 bar
